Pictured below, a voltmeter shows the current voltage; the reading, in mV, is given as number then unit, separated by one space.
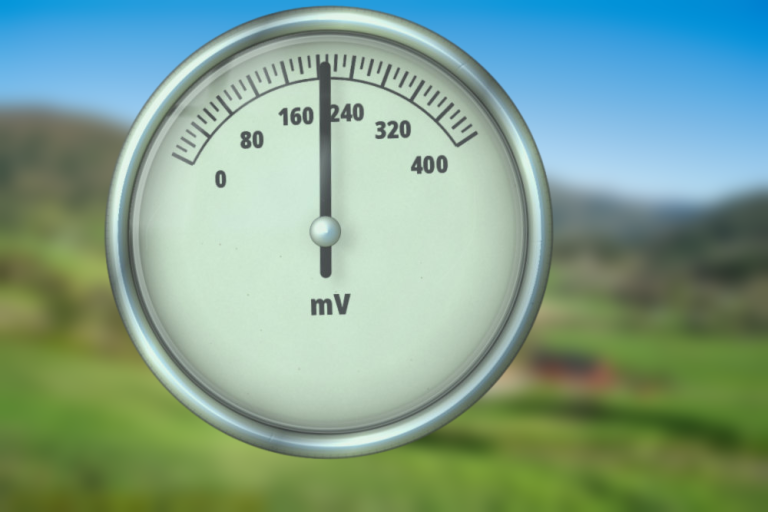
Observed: 210 mV
